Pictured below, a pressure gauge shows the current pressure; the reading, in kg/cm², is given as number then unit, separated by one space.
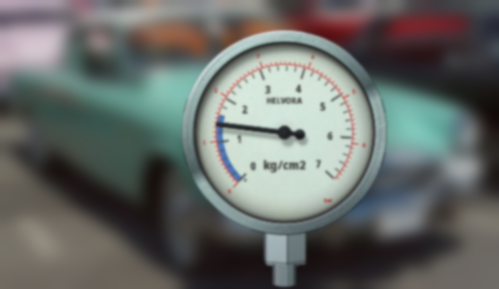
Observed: 1.4 kg/cm²
